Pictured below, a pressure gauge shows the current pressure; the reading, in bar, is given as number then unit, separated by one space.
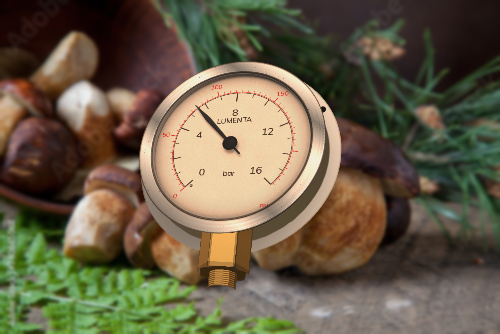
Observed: 5.5 bar
